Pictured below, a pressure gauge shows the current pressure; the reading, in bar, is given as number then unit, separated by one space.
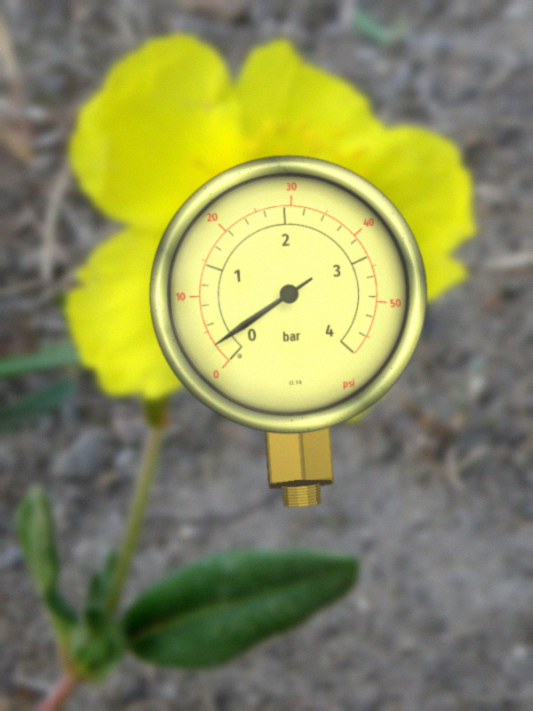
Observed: 0.2 bar
